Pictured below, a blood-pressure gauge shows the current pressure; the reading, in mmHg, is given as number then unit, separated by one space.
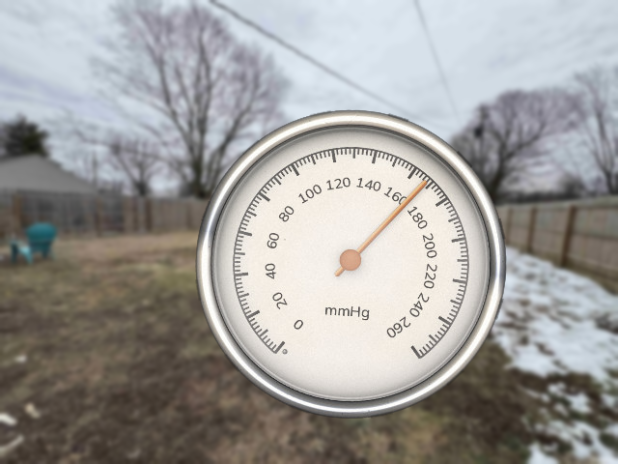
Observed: 168 mmHg
